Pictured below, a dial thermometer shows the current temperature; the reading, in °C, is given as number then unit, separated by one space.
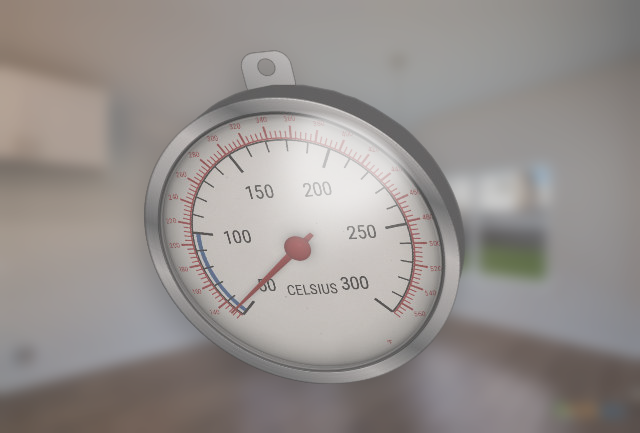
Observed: 55 °C
